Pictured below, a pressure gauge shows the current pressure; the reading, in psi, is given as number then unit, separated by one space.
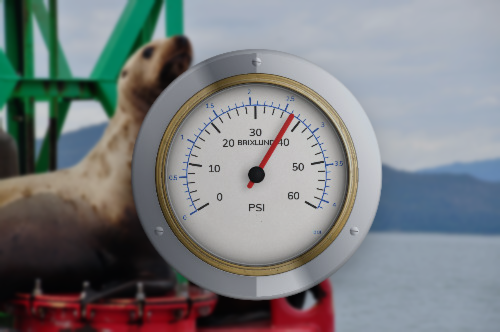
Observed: 38 psi
